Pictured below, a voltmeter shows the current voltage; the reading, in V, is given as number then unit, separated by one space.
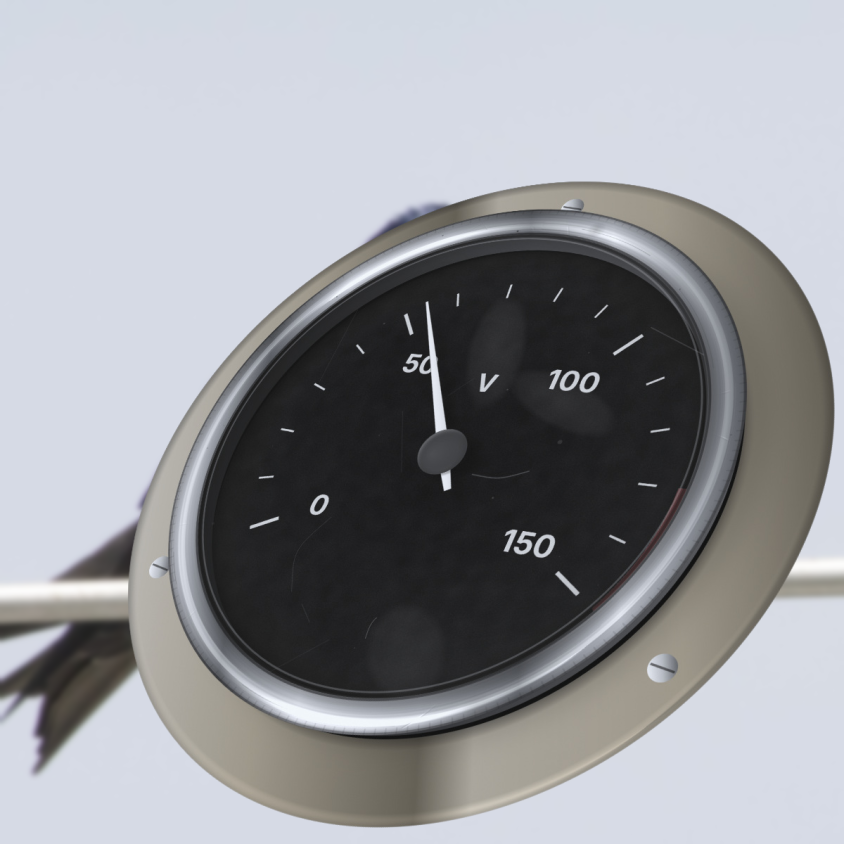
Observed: 55 V
